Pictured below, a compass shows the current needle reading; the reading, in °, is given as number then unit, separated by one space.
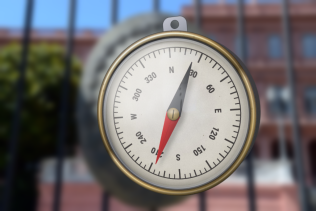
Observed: 205 °
